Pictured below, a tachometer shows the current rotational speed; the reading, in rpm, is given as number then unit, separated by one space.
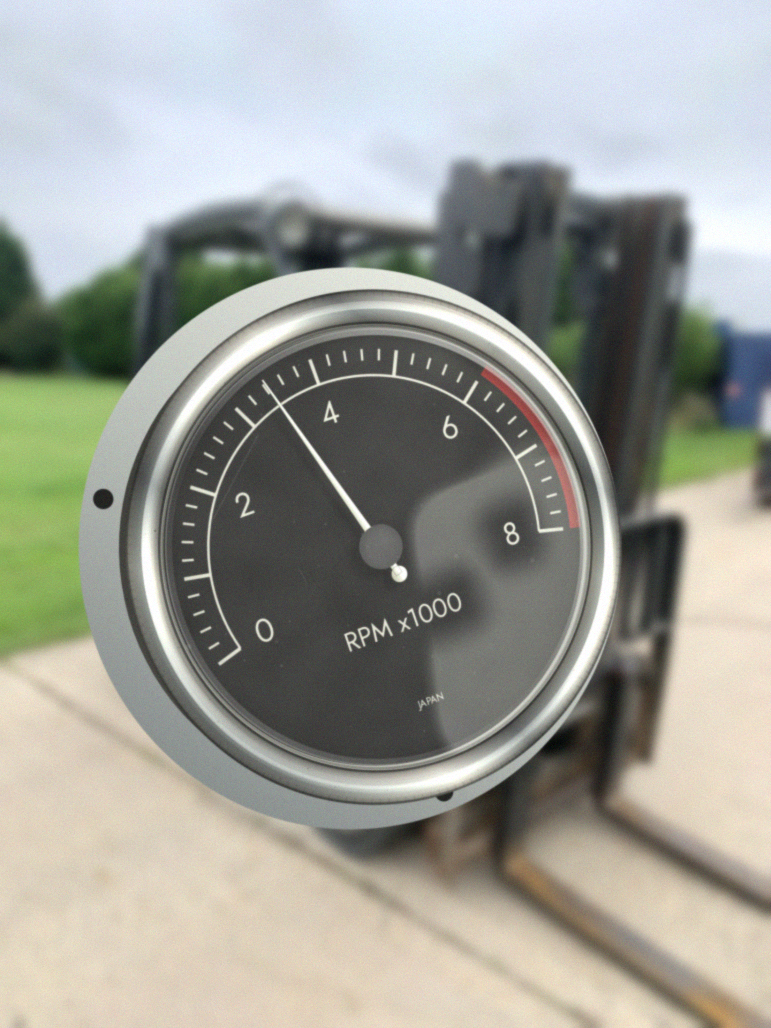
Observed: 3400 rpm
